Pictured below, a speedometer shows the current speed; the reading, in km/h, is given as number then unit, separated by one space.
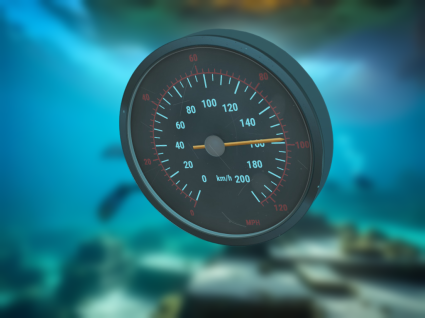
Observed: 157.5 km/h
